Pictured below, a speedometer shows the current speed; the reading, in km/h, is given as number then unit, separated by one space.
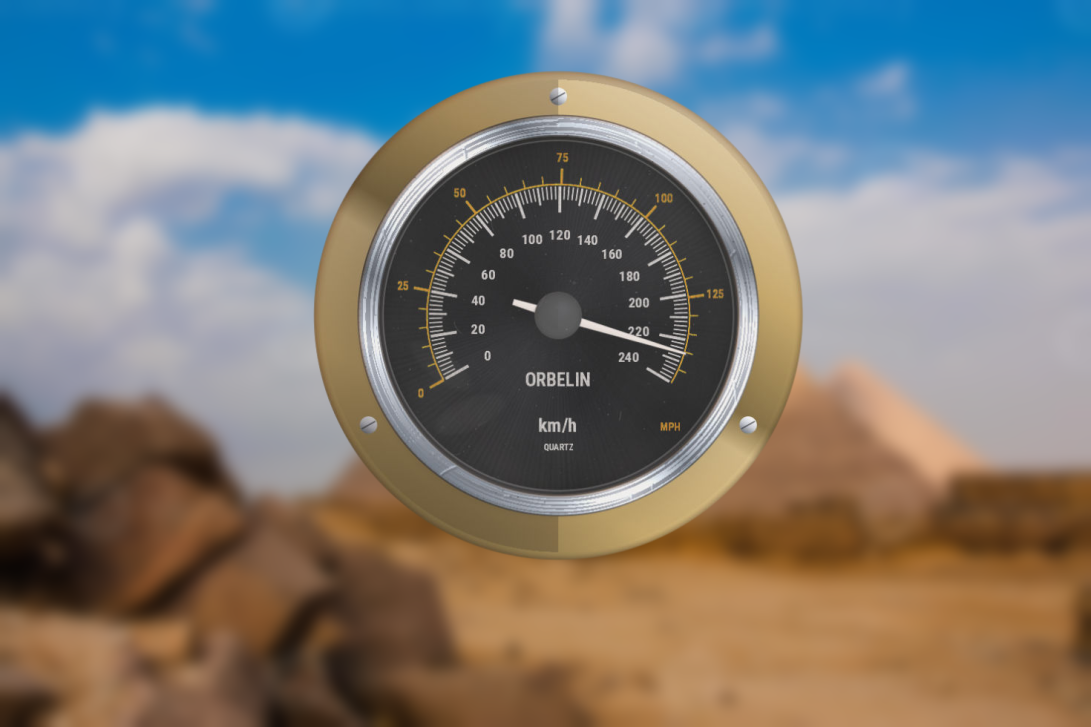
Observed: 226 km/h
